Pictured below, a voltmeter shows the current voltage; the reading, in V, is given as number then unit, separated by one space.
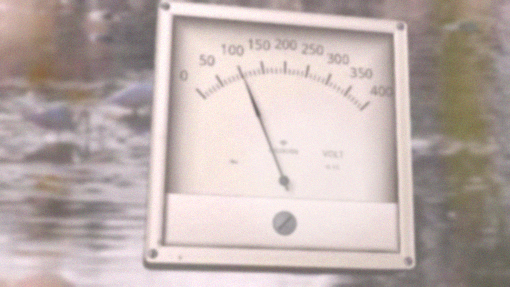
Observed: 100 V
